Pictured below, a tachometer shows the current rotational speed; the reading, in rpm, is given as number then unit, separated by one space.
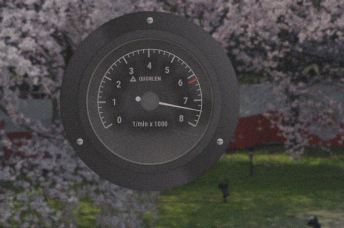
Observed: 7400 rpm
